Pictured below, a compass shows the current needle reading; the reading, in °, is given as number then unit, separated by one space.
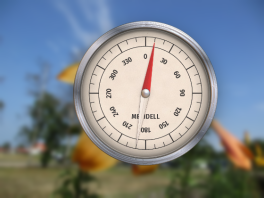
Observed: 10 °
